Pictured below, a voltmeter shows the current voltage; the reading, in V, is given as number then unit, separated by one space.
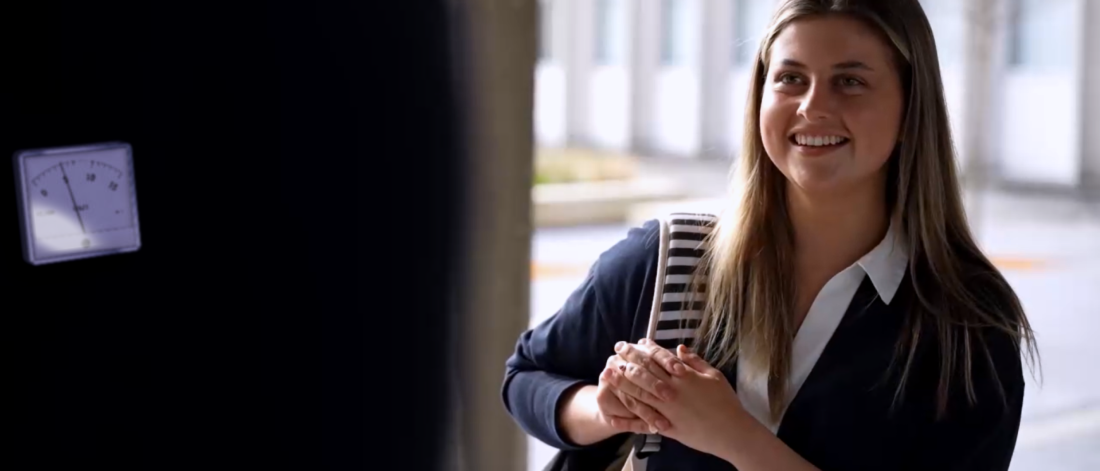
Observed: 5 V
